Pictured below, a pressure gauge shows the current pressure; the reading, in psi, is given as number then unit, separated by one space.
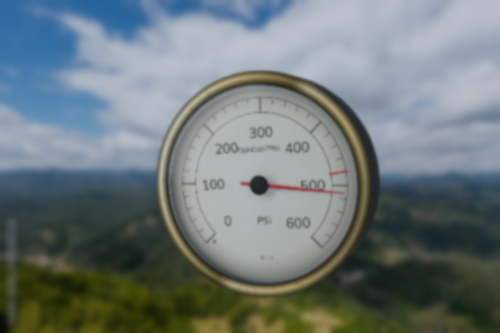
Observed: 510 psi
